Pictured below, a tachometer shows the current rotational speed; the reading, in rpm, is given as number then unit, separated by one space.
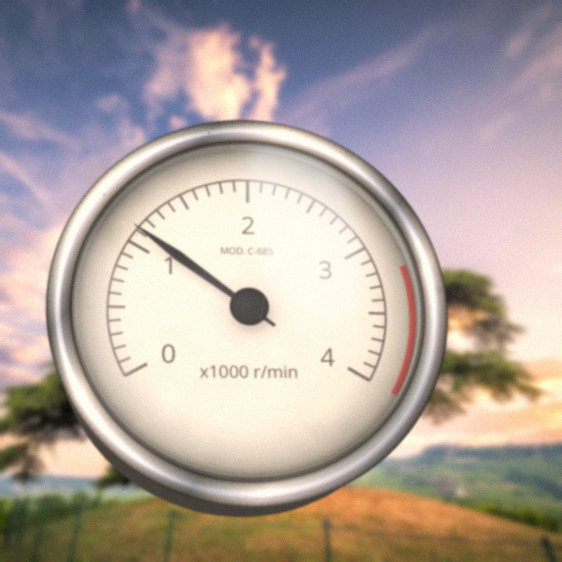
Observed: 1100 rpm
